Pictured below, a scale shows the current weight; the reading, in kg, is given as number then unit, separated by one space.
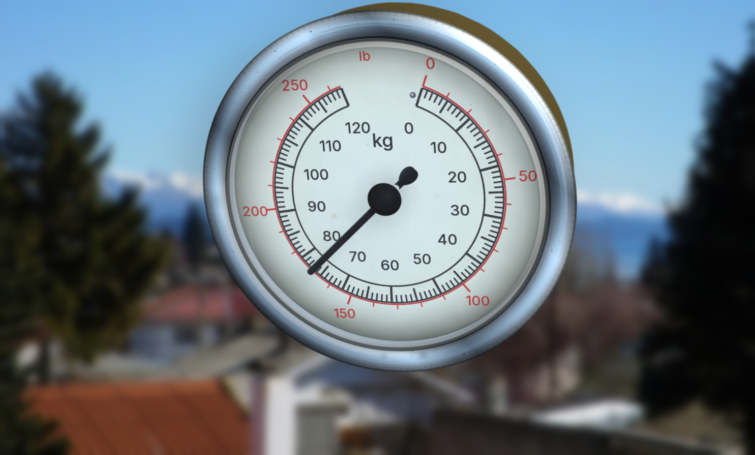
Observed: 77 kg
